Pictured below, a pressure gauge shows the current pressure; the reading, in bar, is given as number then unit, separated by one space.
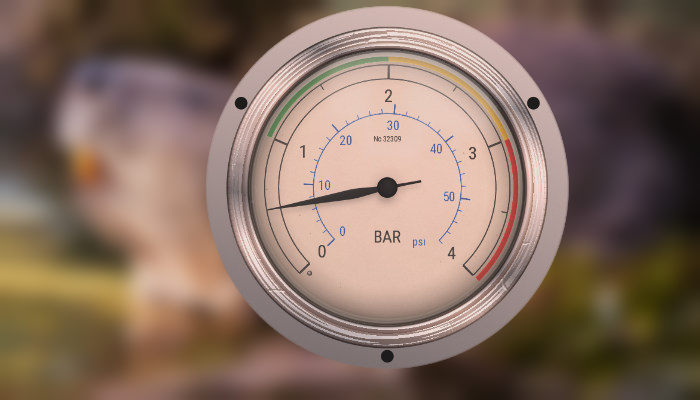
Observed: 0.5 bar
